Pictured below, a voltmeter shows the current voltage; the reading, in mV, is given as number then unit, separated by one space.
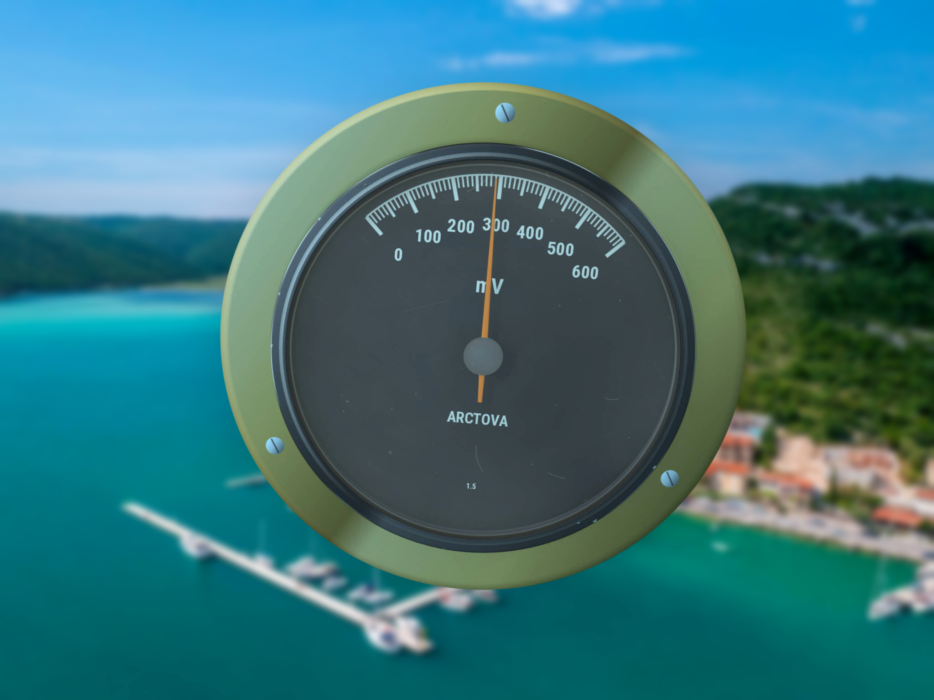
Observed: 290 mV
